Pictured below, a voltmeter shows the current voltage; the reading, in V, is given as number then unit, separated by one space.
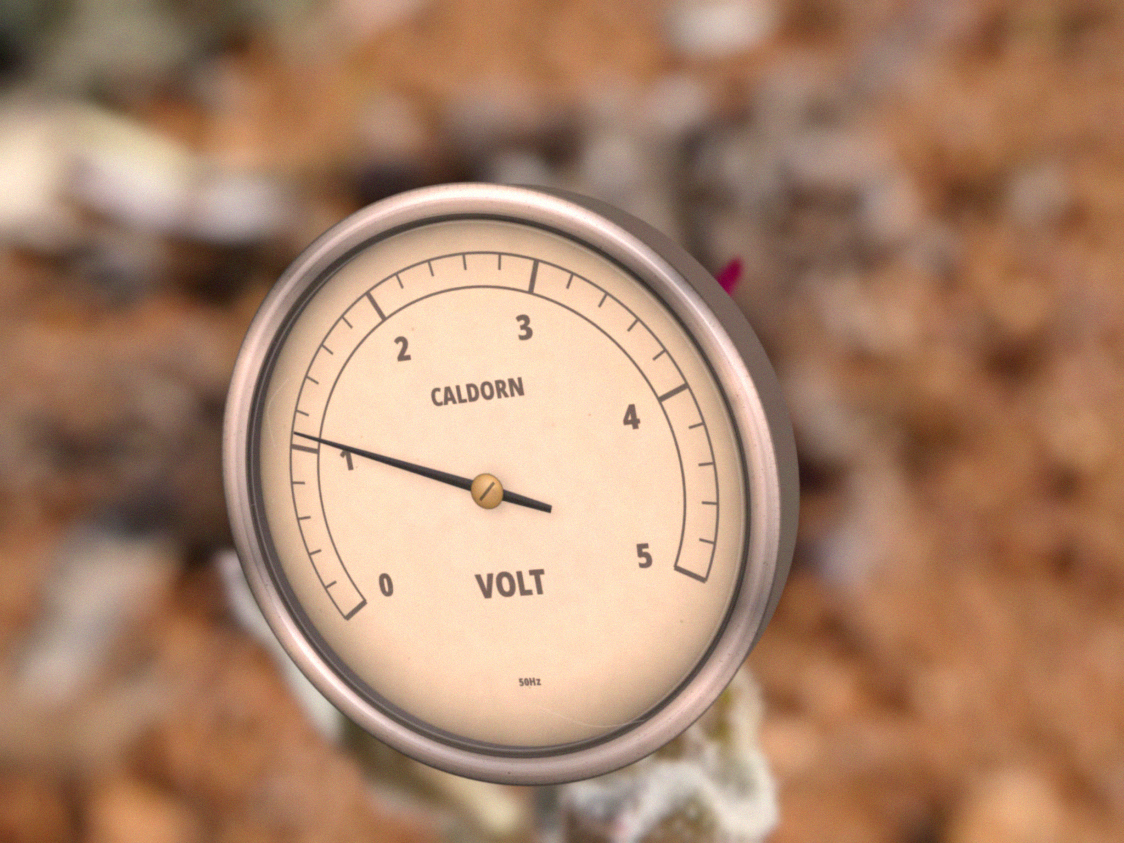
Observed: 1.1 V
